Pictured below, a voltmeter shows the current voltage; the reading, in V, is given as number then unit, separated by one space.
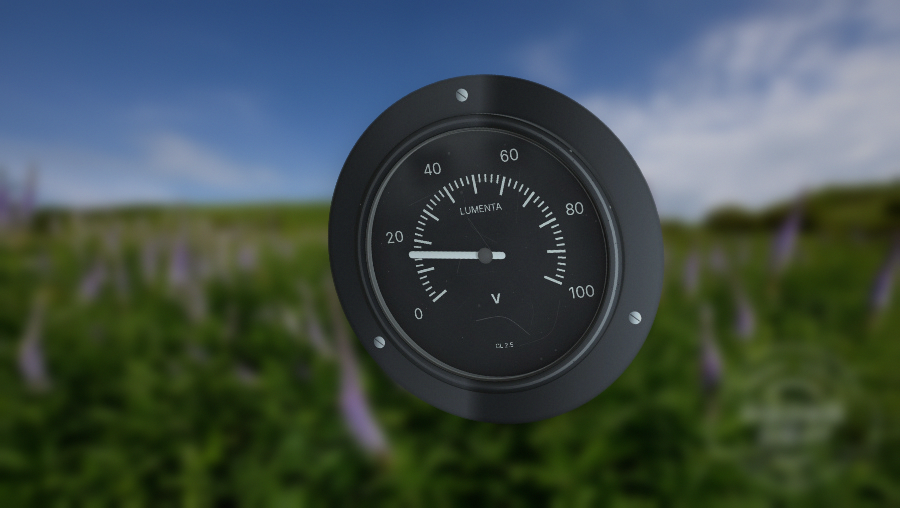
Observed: 16 V
